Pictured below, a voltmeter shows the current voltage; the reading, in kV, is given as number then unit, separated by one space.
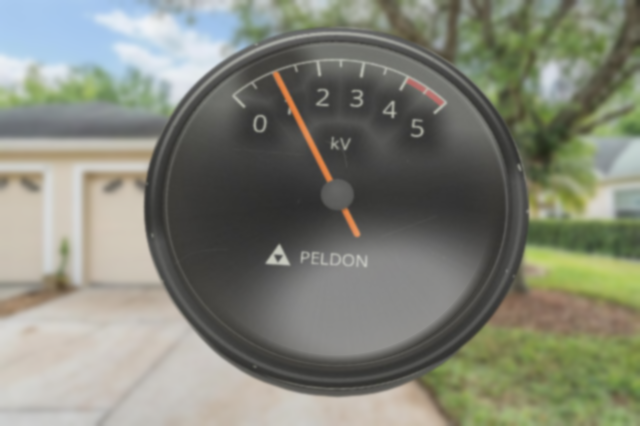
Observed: 1 kV
